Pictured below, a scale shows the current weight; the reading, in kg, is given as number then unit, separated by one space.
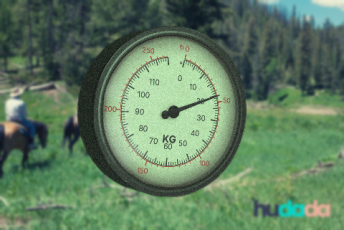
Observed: 20 kg
